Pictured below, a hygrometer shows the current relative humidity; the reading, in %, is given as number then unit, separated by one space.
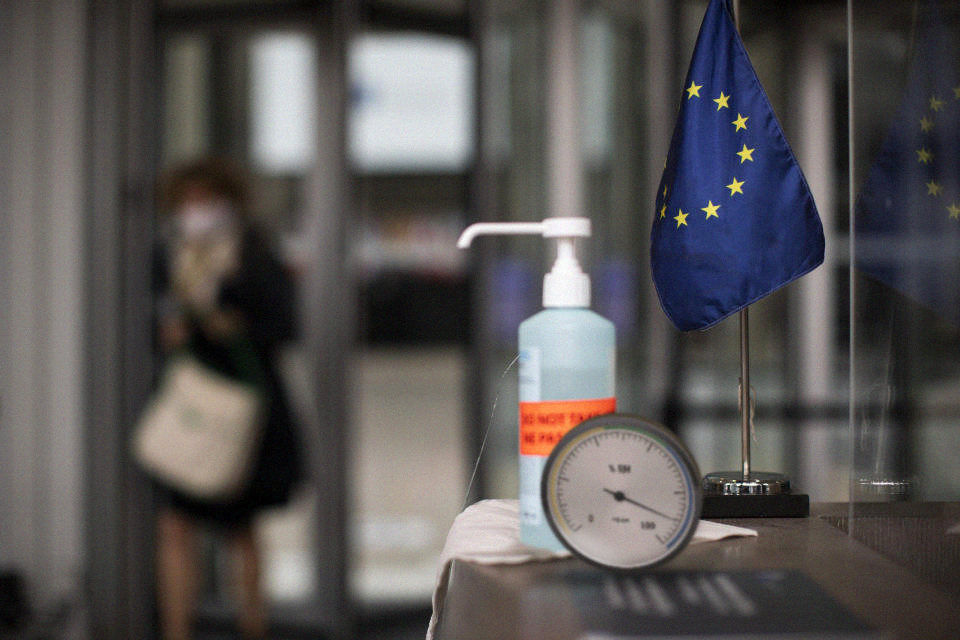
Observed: 90 %
